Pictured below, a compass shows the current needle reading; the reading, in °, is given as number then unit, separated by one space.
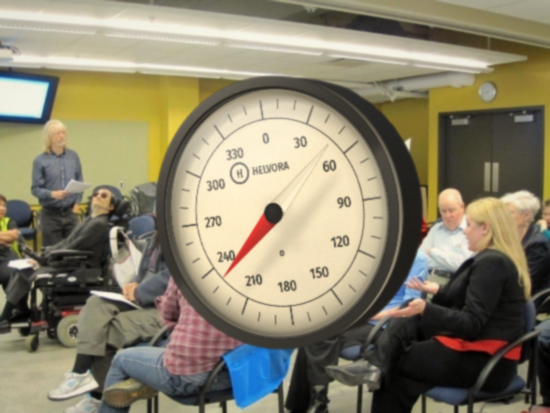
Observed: 230 °
